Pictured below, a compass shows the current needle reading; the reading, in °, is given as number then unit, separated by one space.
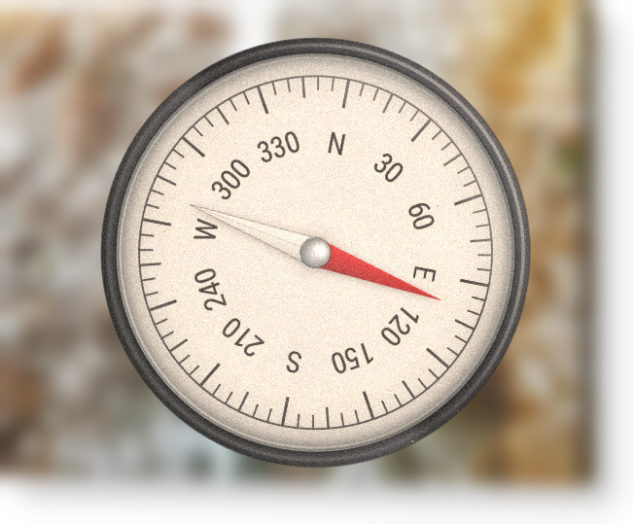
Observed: 100 °
